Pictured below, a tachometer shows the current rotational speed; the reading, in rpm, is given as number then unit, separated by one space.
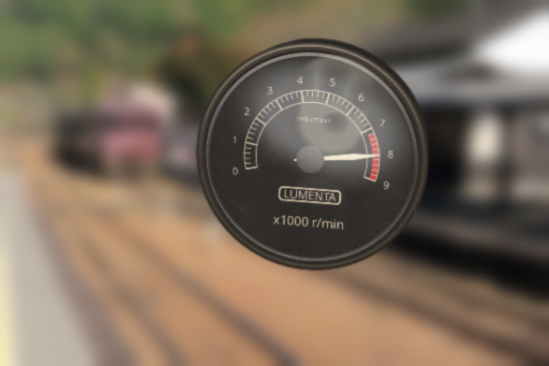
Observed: 8000 rpm
